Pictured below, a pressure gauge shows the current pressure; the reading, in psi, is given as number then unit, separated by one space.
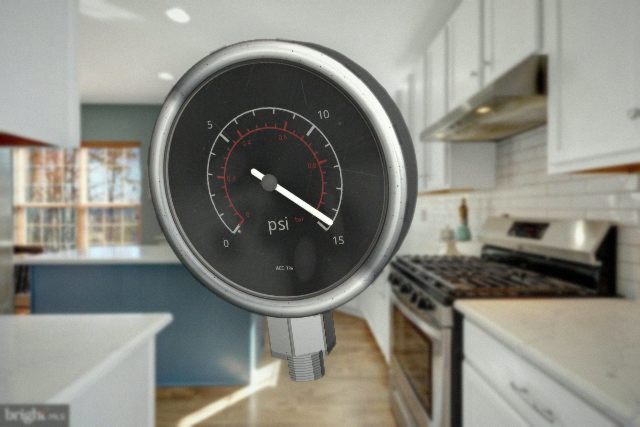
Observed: 14.5 psi
